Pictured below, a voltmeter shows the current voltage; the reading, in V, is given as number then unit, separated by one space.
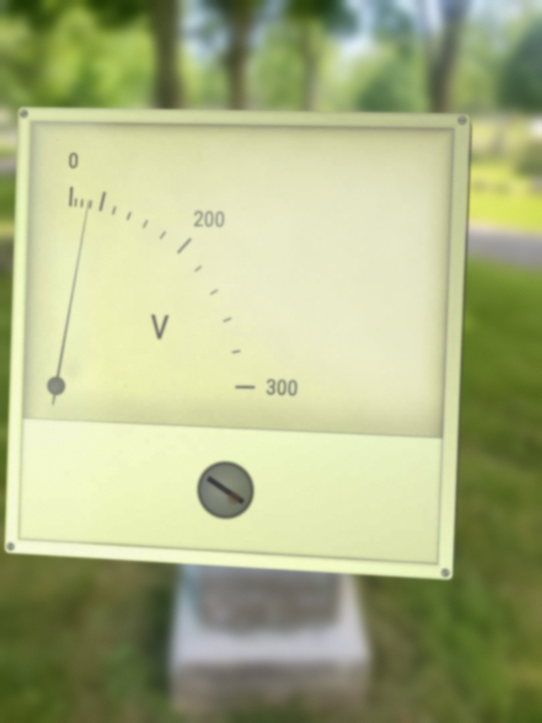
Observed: 80 V
